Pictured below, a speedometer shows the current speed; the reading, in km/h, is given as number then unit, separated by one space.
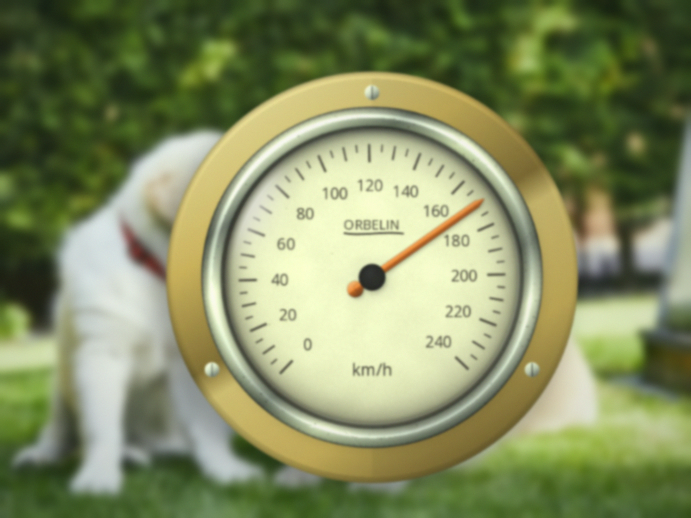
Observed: 170 km/h
